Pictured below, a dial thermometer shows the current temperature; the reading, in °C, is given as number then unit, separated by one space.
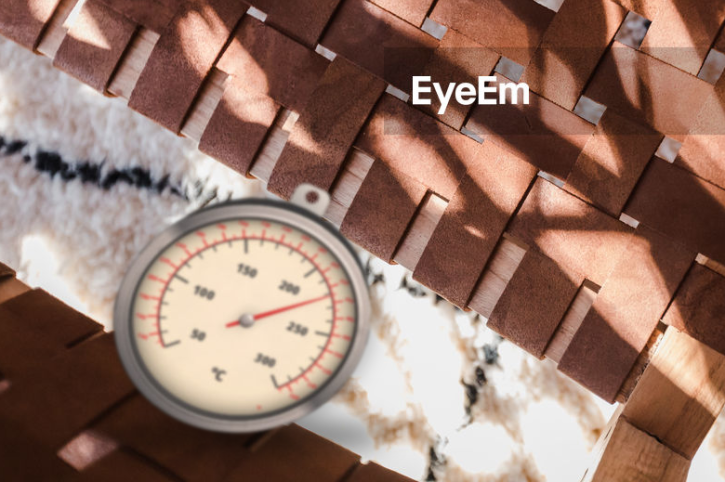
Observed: 220 °C
